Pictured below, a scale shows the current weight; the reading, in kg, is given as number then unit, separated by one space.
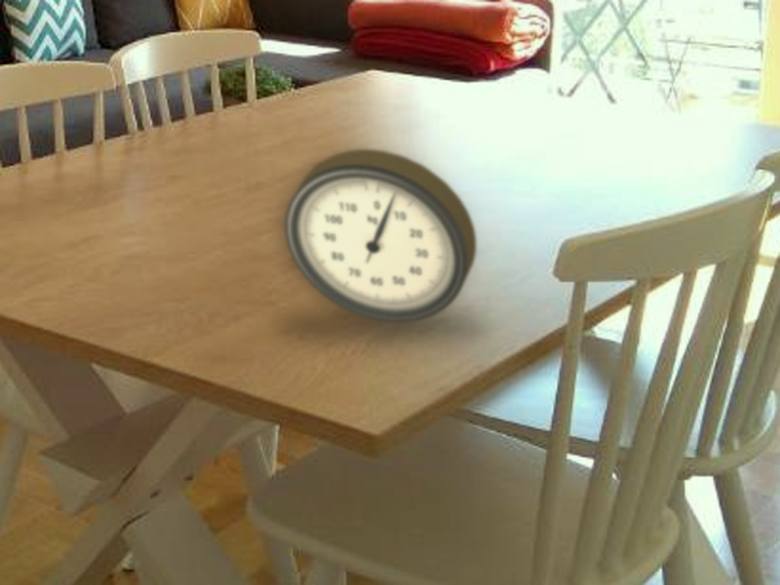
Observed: 5 kg
